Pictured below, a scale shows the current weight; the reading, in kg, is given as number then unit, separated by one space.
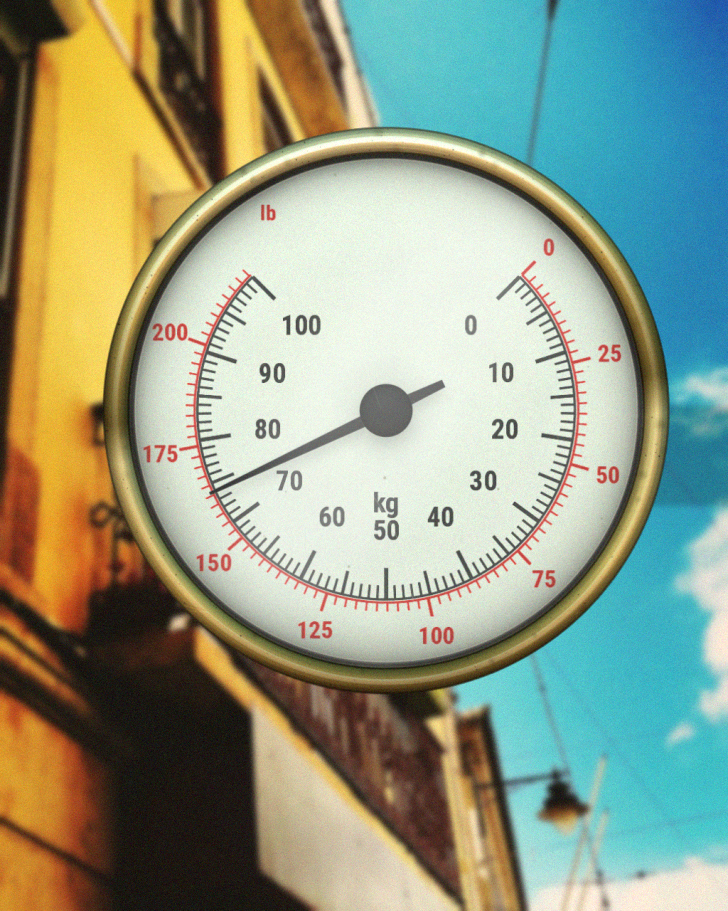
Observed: 74 kg
